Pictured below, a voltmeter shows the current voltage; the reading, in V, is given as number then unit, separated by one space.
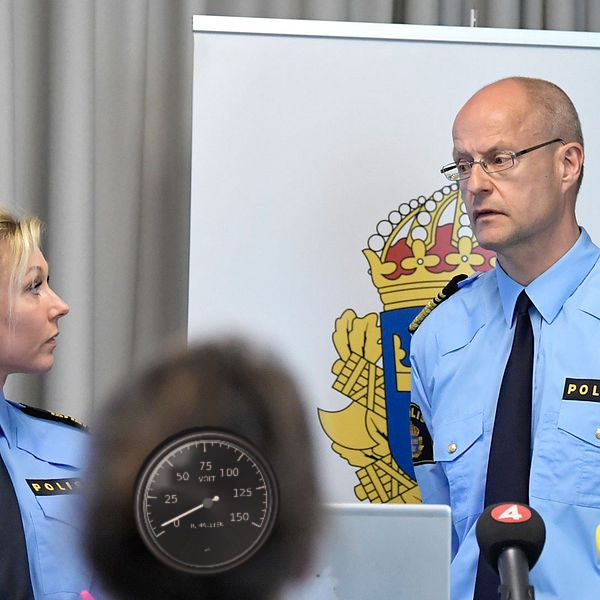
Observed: 5 V
